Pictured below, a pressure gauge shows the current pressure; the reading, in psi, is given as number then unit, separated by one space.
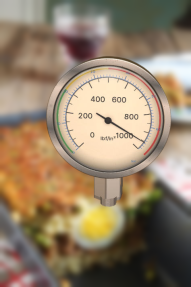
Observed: 950 psi
